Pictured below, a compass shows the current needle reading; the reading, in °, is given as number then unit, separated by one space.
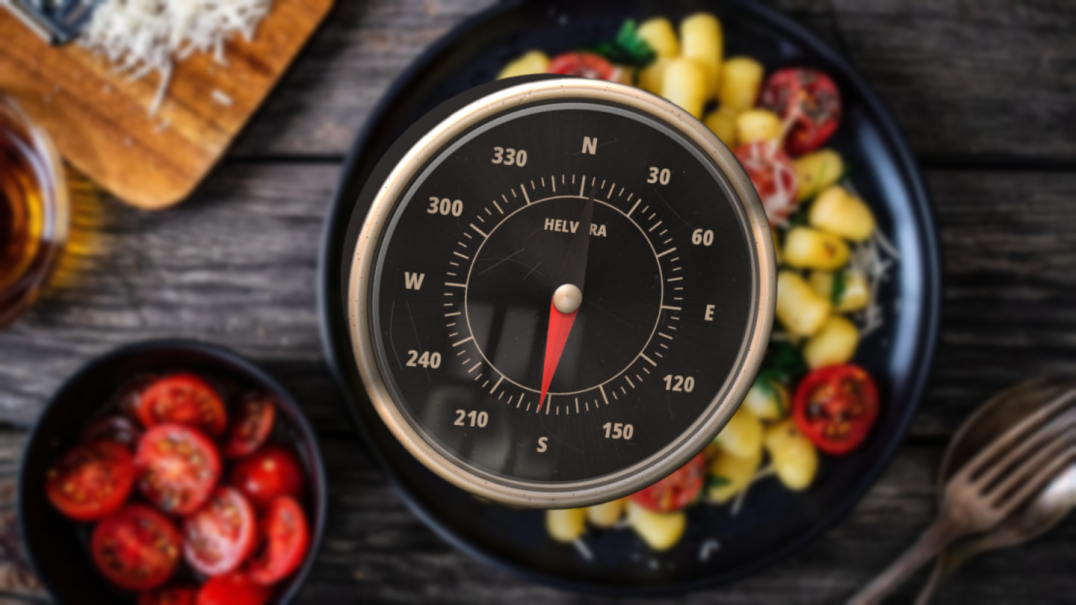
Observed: 185 °
